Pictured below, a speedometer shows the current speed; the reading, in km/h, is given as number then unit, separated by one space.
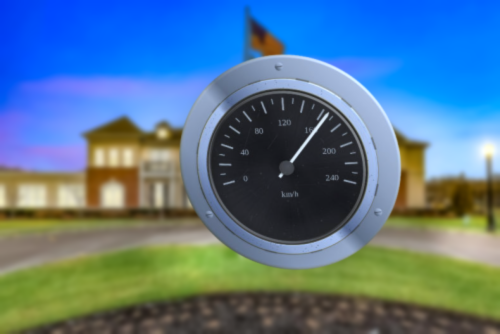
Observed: 165 km/h
